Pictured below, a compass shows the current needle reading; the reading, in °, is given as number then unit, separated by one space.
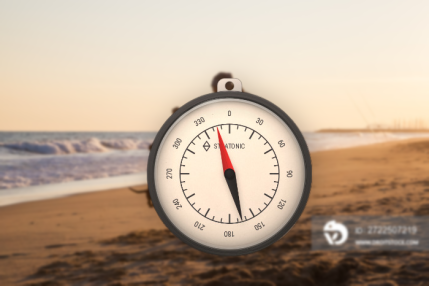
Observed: 345 °
